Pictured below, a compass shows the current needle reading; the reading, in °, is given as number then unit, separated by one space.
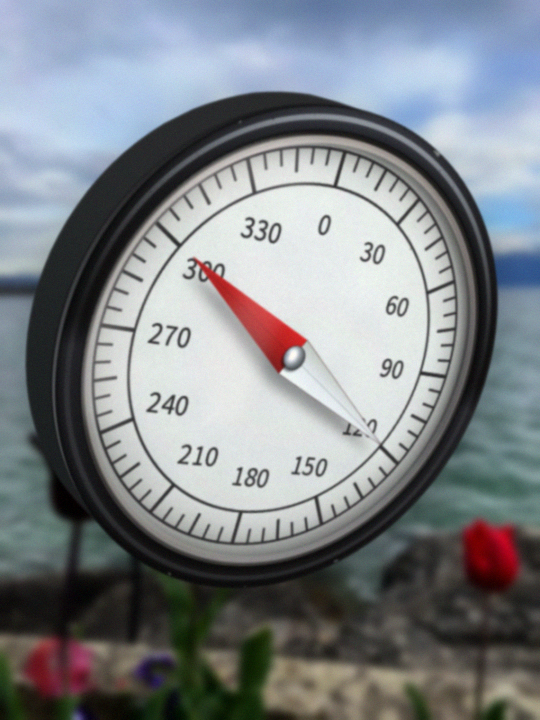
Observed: 300 °
